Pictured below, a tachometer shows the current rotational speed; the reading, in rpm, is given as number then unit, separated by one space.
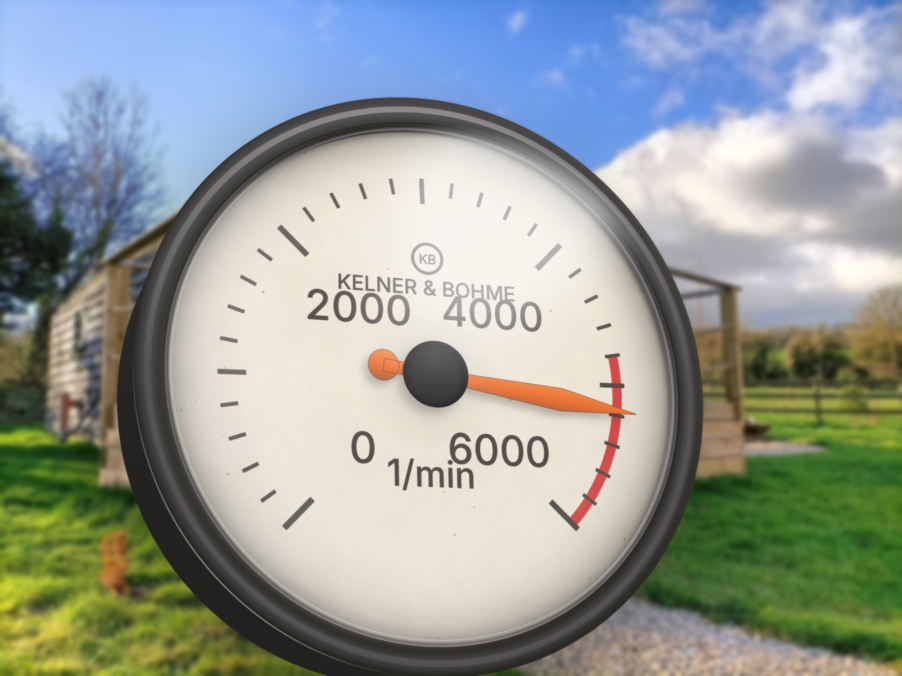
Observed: 5200 rpm
